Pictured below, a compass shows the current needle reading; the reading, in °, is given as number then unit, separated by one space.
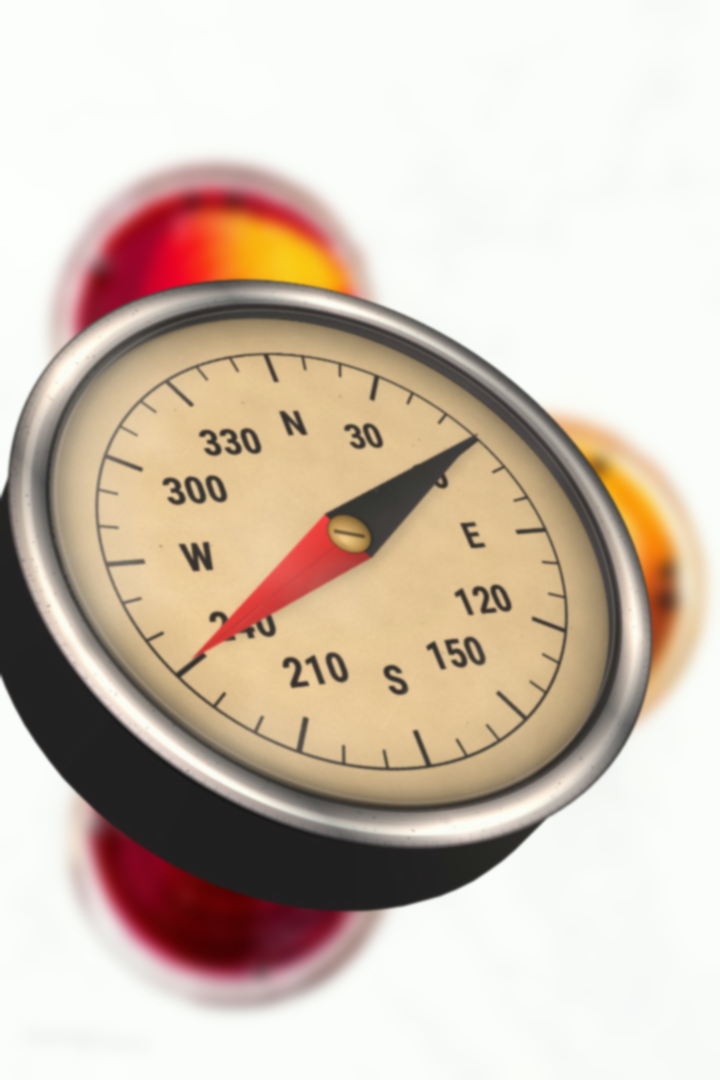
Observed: 240 °
